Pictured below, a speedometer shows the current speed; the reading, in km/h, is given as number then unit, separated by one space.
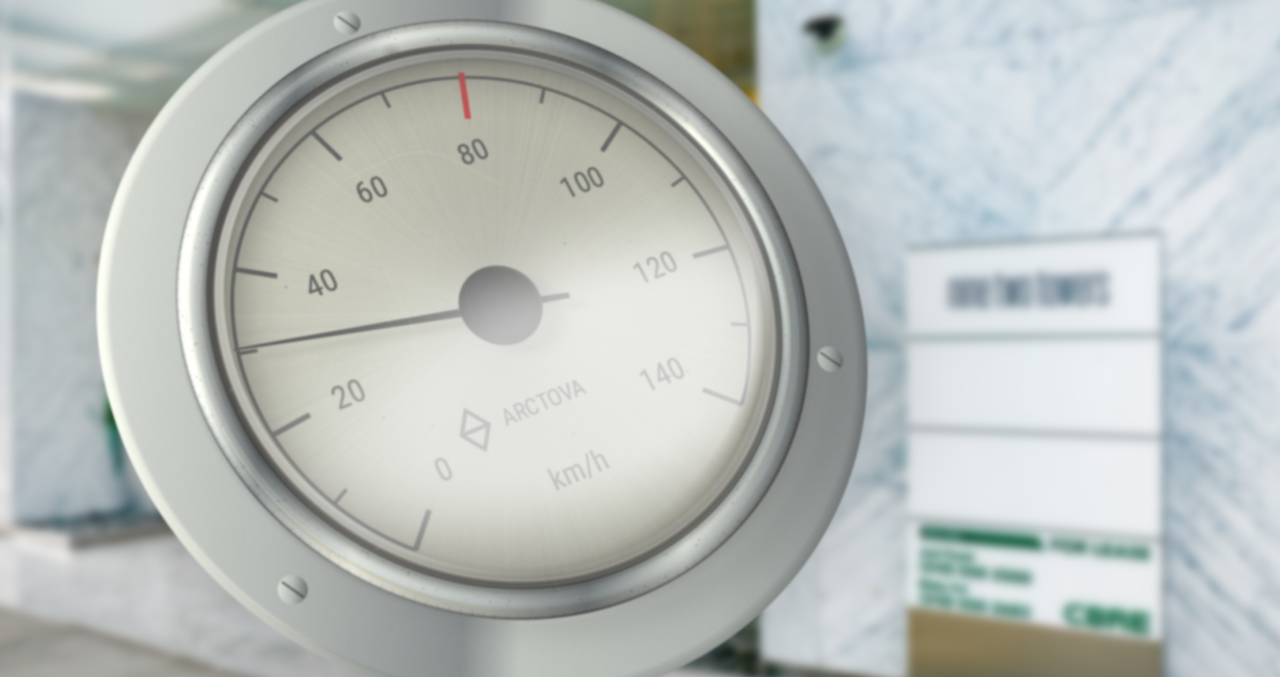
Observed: 30 km/h
